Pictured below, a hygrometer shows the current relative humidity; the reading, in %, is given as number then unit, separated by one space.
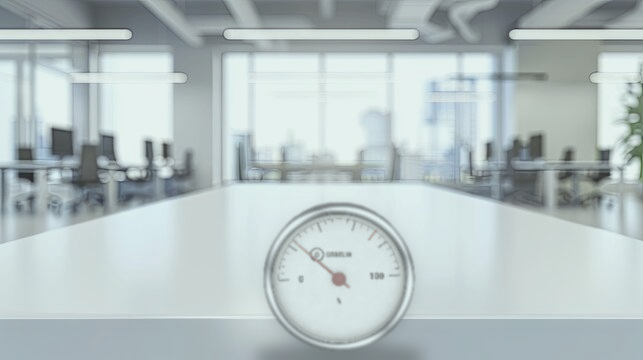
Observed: 24 %
